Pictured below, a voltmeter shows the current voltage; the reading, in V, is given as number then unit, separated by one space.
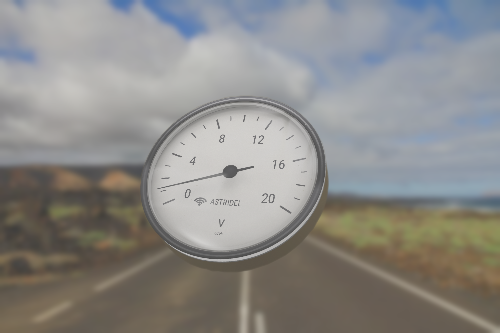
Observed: 1 V
